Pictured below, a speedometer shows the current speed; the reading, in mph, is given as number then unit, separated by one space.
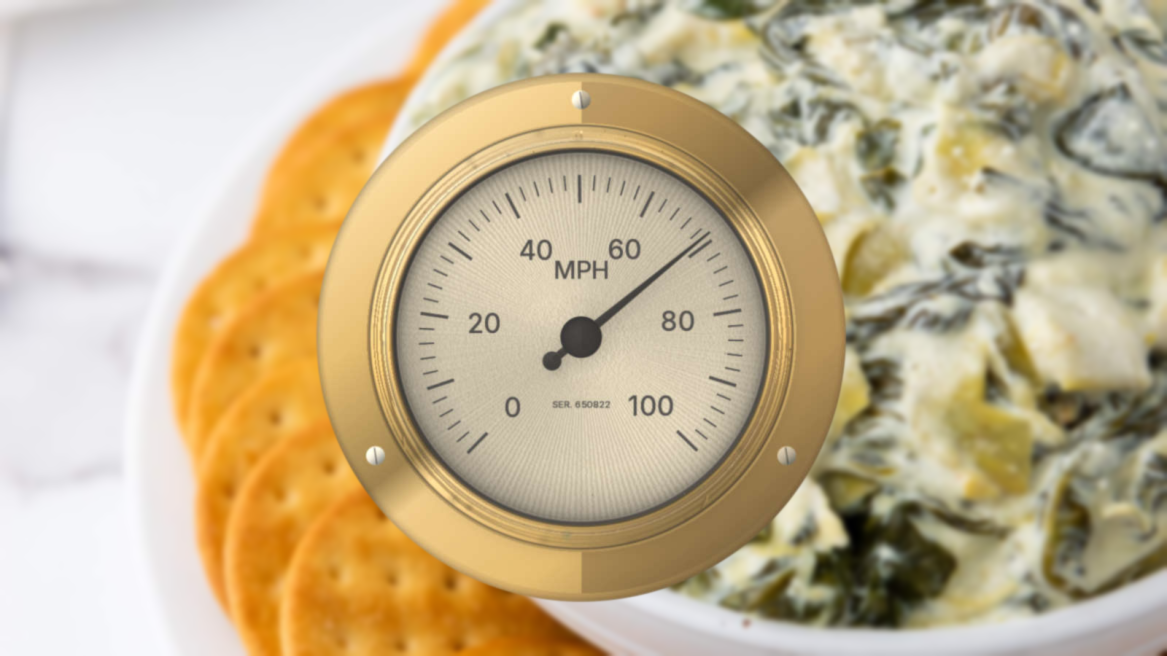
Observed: 69 mph
